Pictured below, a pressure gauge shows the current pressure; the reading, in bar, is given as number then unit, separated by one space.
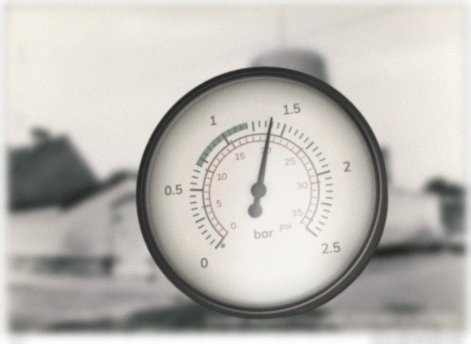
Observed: 1.4 bar
